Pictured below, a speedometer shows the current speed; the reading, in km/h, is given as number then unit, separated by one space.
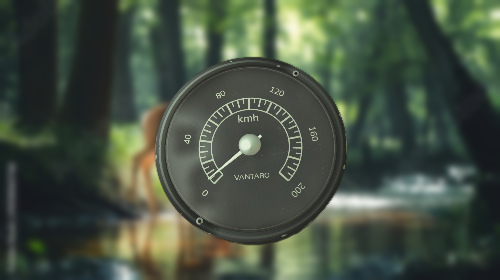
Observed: 5 km/h
